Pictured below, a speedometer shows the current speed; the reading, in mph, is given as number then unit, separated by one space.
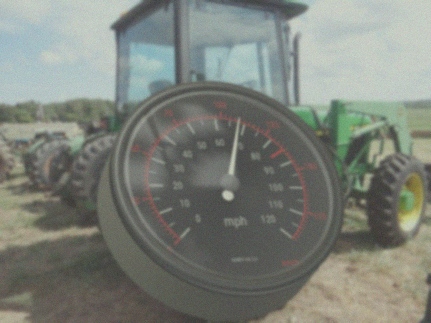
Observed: 67.5 mph
